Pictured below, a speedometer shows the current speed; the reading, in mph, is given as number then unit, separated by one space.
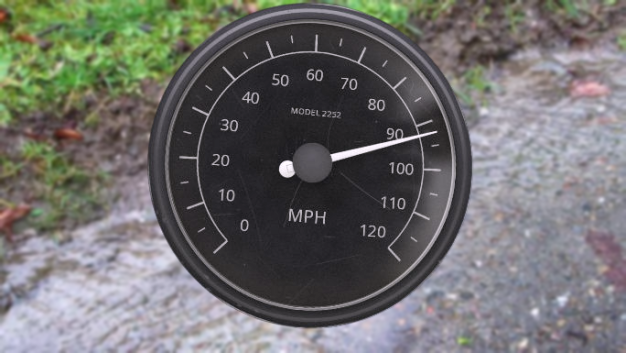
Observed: 92.5 mph
